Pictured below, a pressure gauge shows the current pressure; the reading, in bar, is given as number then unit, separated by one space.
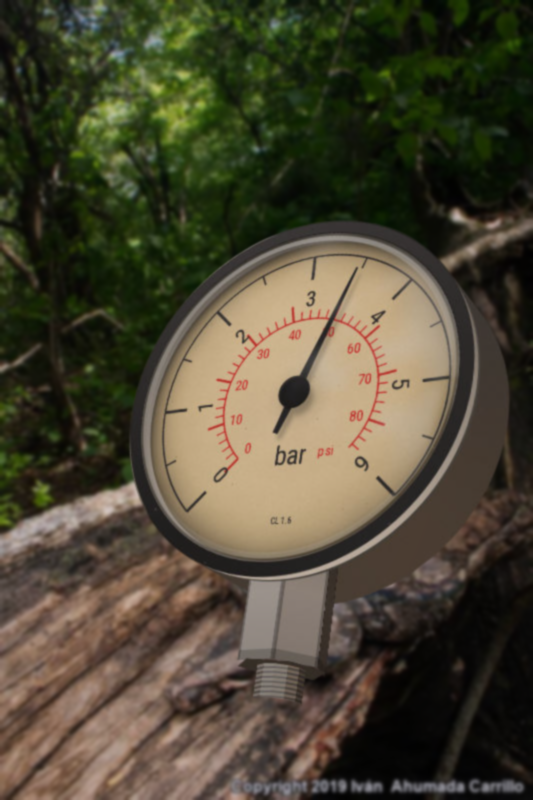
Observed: 3.5 bar
